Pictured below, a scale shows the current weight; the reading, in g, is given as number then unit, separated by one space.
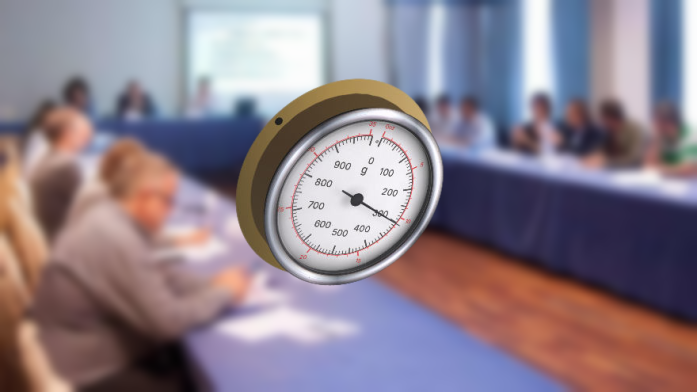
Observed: 300 g
